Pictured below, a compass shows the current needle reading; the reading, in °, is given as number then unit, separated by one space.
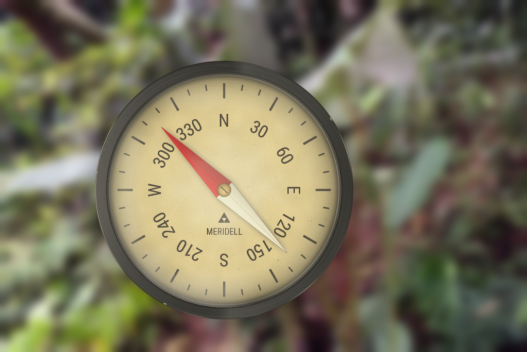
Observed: 315 °
